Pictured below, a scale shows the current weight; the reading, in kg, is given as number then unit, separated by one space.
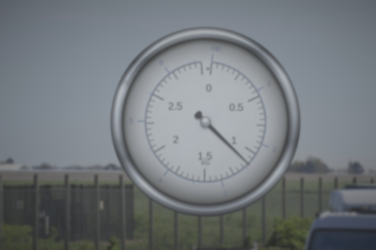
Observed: 1.1 kg
